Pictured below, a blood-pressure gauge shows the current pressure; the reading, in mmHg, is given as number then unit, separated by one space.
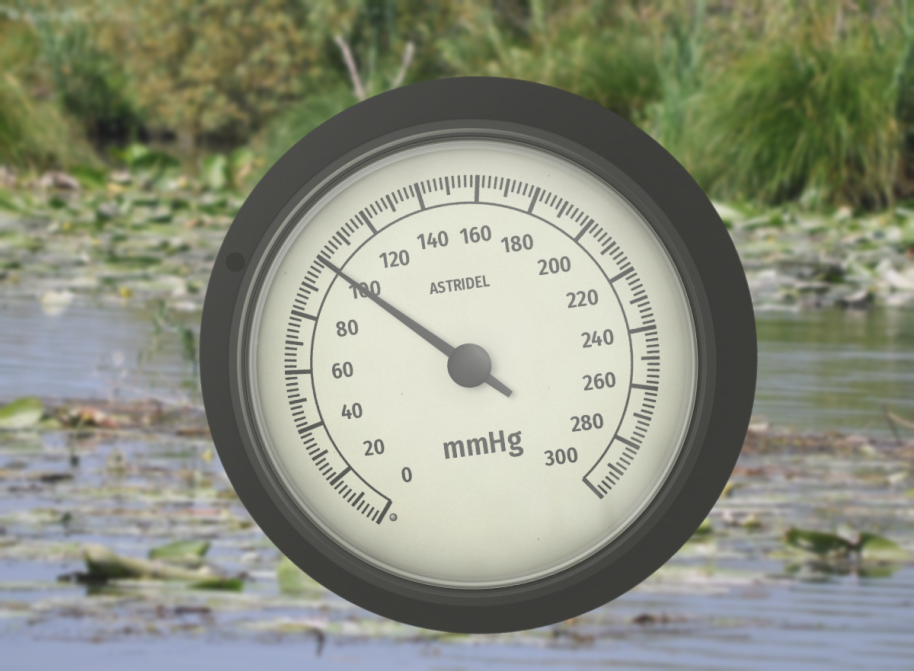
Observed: 100 mmHg
